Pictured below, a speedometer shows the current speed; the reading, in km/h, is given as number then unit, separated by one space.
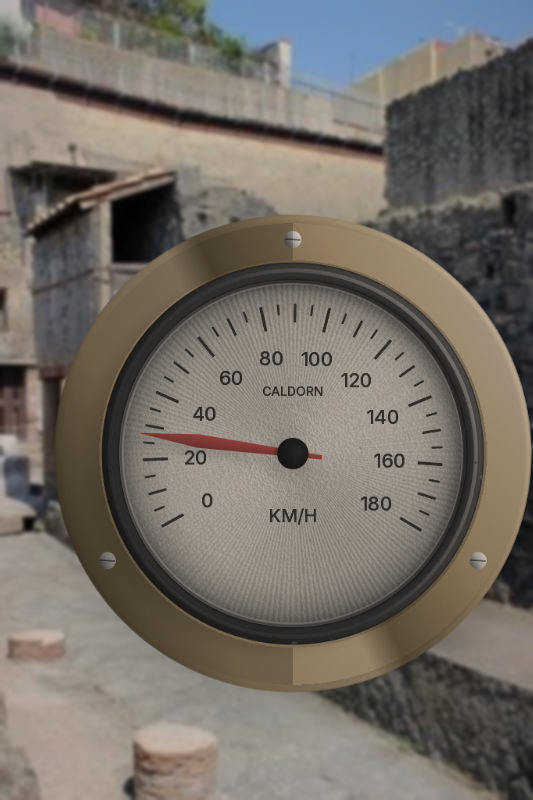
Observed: 27.5 km/h
